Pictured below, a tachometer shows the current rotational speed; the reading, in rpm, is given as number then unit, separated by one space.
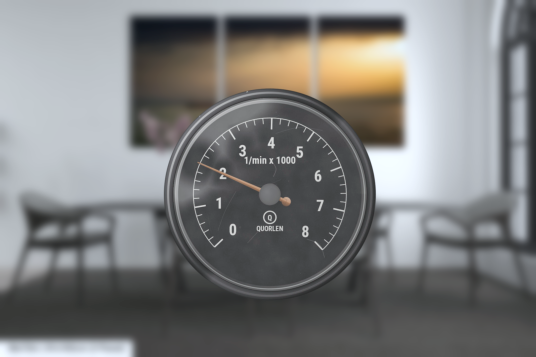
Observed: 2000 rpm
